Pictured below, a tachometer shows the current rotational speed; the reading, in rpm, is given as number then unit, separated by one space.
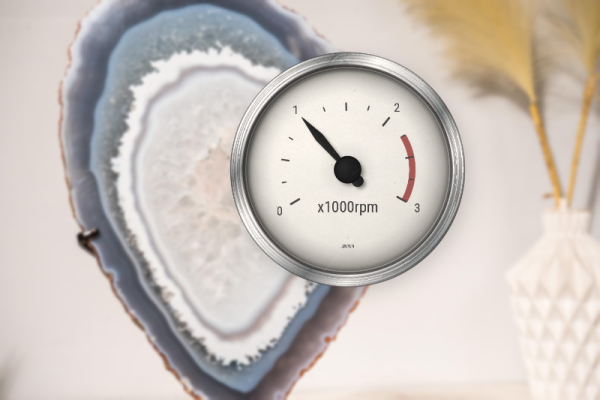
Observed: 1000 rpm
